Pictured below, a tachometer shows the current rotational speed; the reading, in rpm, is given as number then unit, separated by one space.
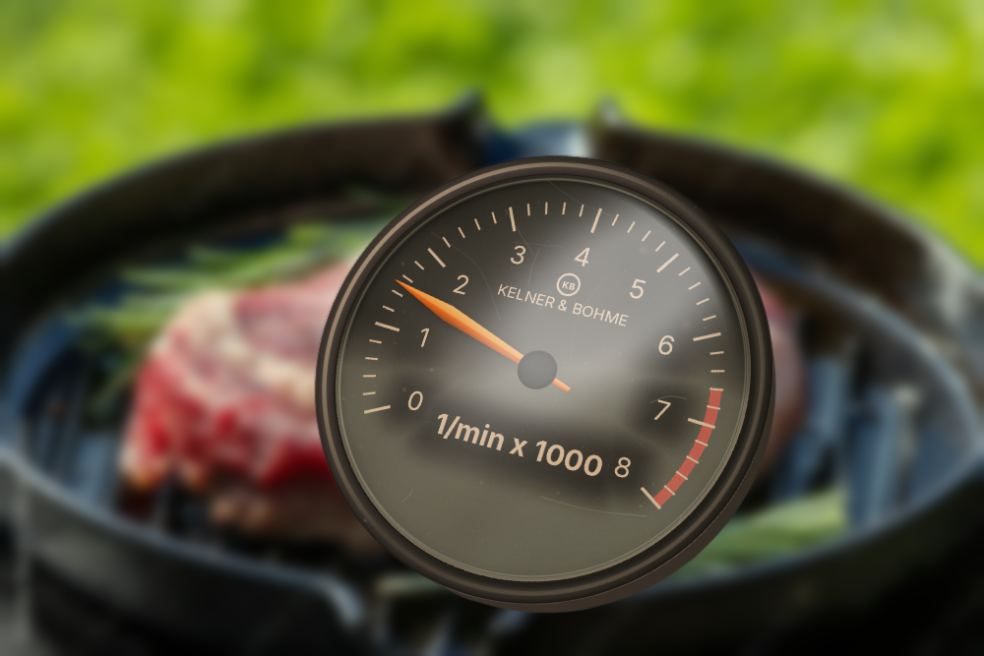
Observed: 1500 rpm
